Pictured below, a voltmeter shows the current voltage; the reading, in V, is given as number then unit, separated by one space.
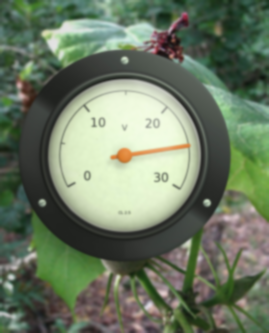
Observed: 25 V
